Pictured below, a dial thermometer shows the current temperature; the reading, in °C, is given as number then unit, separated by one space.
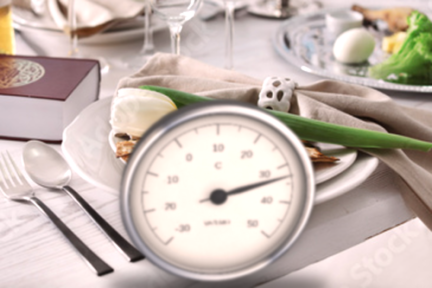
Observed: 32.5 °C
